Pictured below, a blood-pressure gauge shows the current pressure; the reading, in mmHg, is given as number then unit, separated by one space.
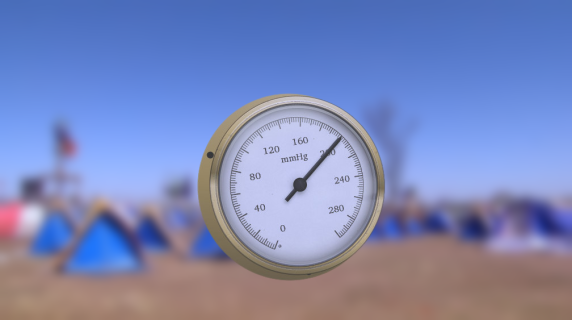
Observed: 200 mmHg
